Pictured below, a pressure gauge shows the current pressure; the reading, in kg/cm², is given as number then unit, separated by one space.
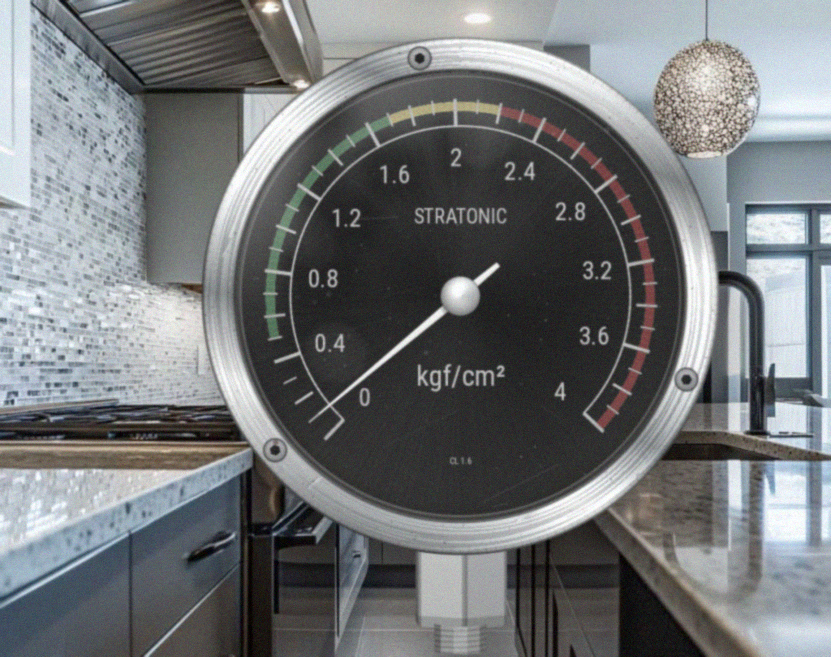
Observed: 0.1 kg/cm²
